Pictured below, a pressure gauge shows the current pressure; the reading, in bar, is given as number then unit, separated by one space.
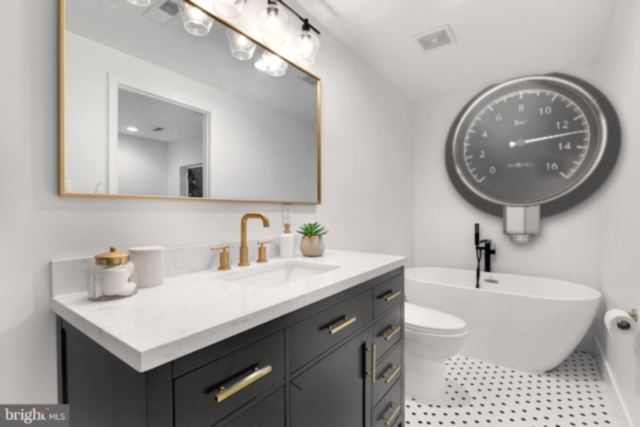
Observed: 13 bar
